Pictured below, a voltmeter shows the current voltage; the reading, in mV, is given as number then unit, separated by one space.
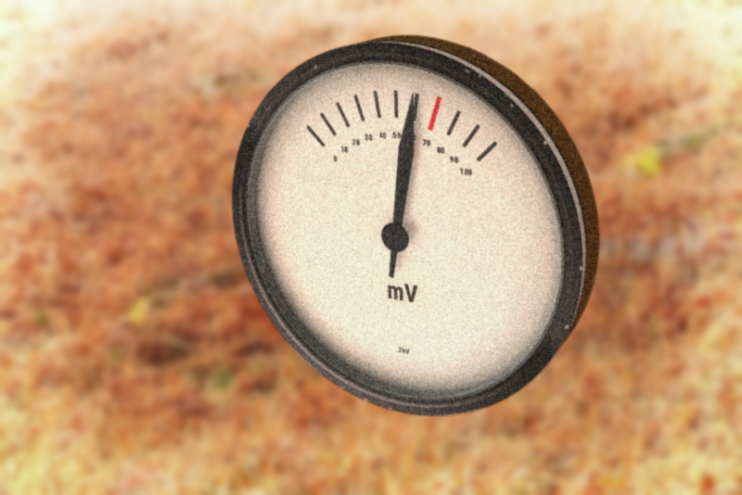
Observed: 60 mV
